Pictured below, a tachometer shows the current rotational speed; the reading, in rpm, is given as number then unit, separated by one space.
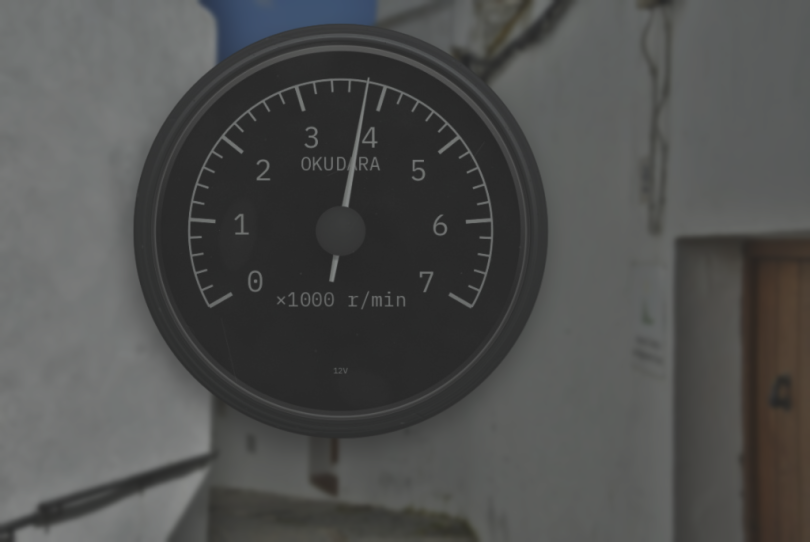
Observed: 3800 rpm
